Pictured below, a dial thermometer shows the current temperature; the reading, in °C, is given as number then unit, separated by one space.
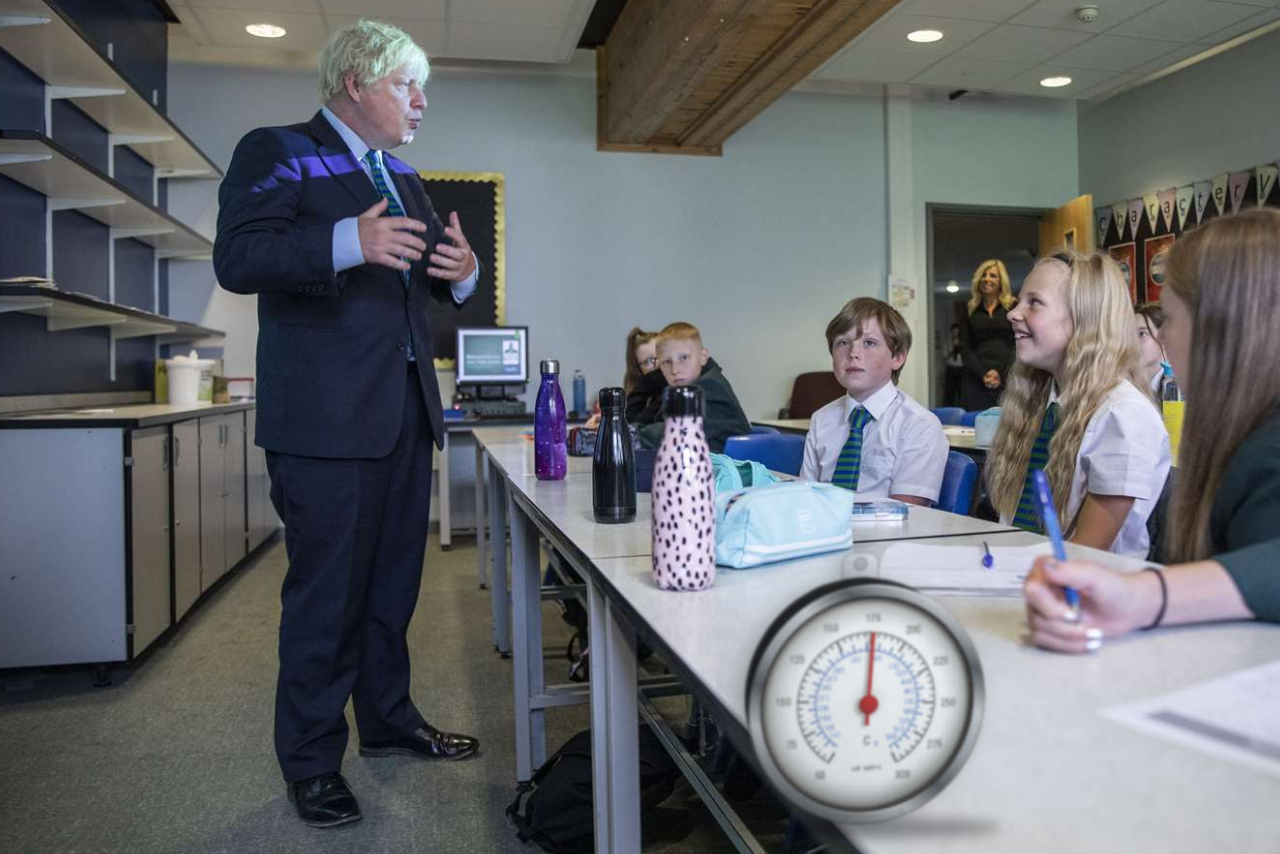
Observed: 175 °C
